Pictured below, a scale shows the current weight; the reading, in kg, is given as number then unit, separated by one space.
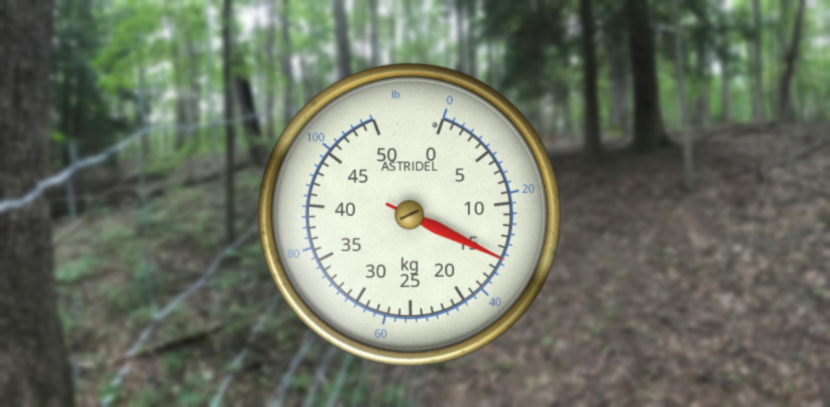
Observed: 15 kg
